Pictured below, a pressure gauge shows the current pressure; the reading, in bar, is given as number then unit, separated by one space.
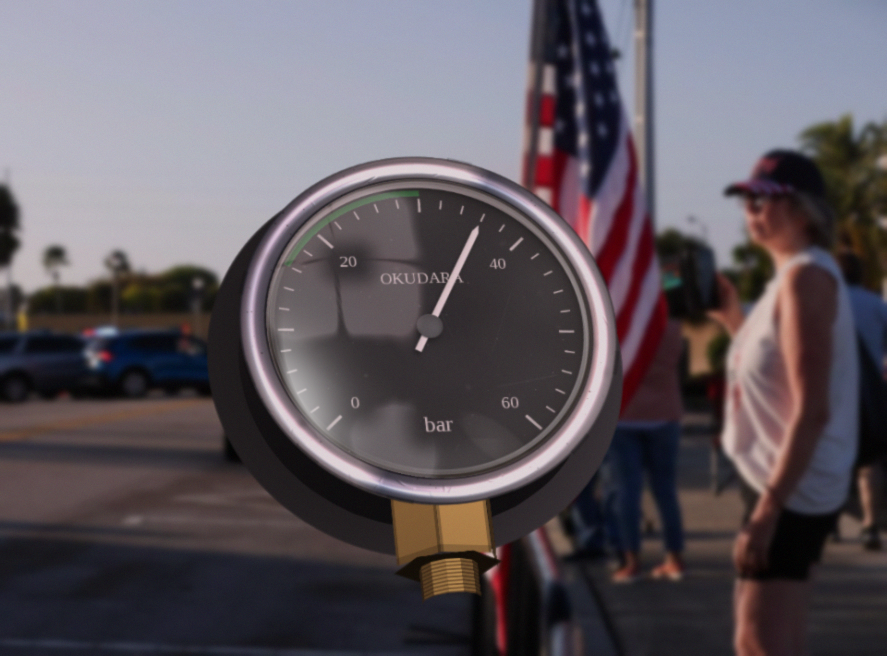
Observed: 36 bar
